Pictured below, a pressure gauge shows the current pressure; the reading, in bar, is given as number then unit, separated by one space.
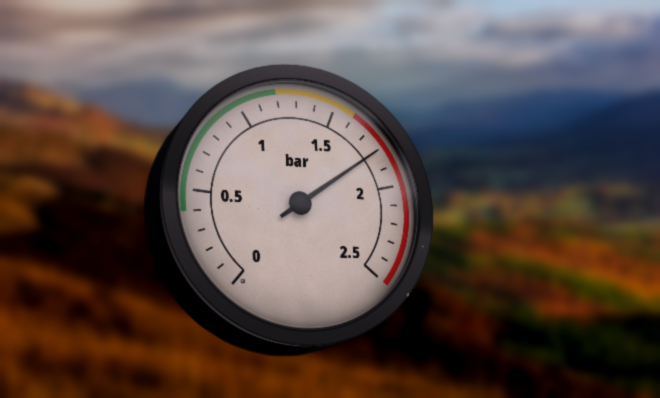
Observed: 1.8 bar
